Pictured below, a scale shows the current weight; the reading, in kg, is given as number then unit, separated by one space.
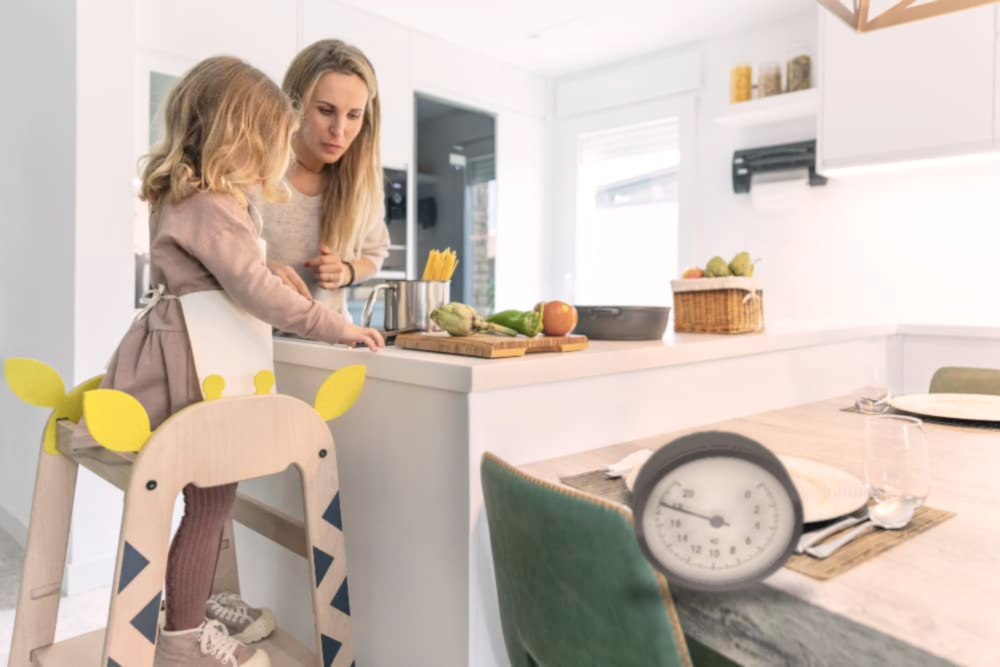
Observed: 18 kg
